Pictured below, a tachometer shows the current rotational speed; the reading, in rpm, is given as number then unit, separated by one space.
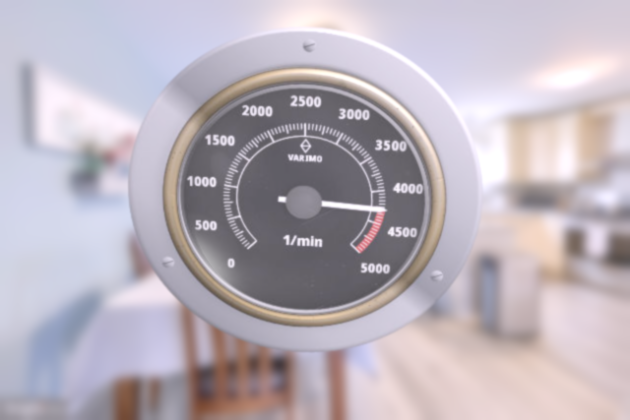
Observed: 4250 rpm
